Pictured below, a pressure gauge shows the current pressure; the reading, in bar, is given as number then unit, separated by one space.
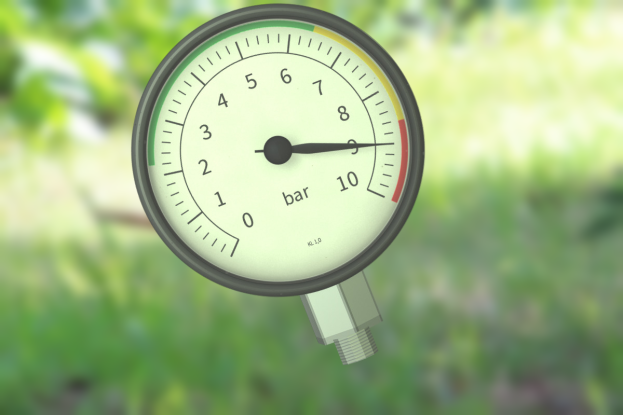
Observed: 9 bar
